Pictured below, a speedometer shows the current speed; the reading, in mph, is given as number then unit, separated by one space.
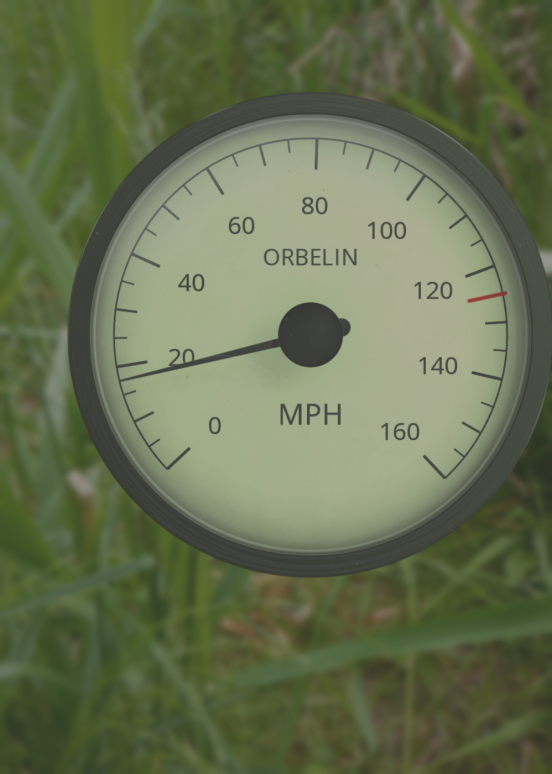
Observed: 17.5 mph
